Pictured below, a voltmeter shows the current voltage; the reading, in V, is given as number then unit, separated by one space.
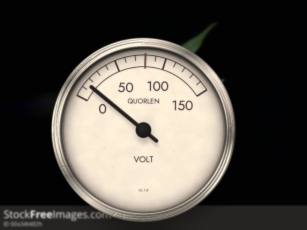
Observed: 15 V
